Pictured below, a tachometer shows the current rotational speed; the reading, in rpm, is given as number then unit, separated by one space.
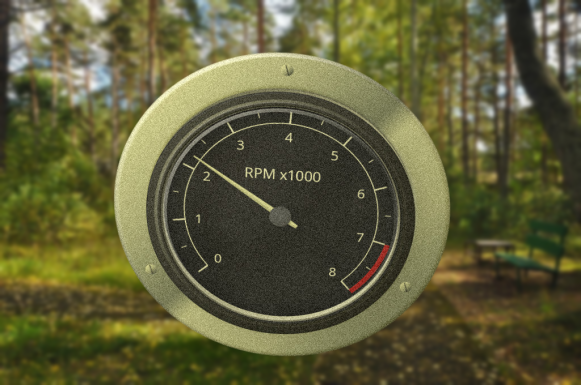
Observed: 2250 rpm
